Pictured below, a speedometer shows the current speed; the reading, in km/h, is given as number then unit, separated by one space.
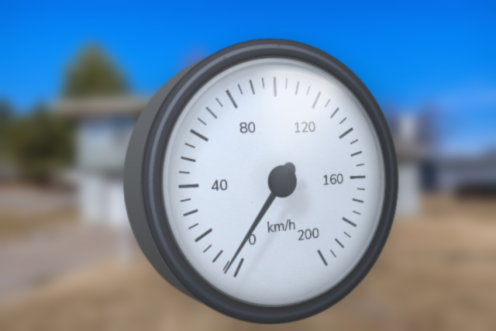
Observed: 5 km/h
